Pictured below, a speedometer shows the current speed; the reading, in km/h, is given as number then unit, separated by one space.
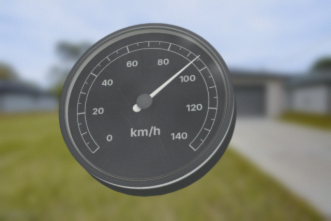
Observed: 95 km/h
